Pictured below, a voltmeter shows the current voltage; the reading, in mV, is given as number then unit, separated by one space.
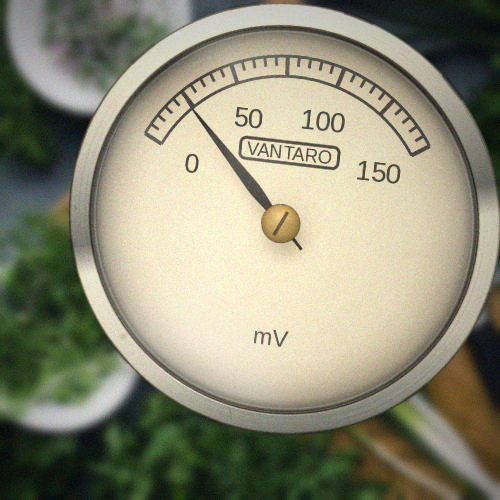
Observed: 25 mV
